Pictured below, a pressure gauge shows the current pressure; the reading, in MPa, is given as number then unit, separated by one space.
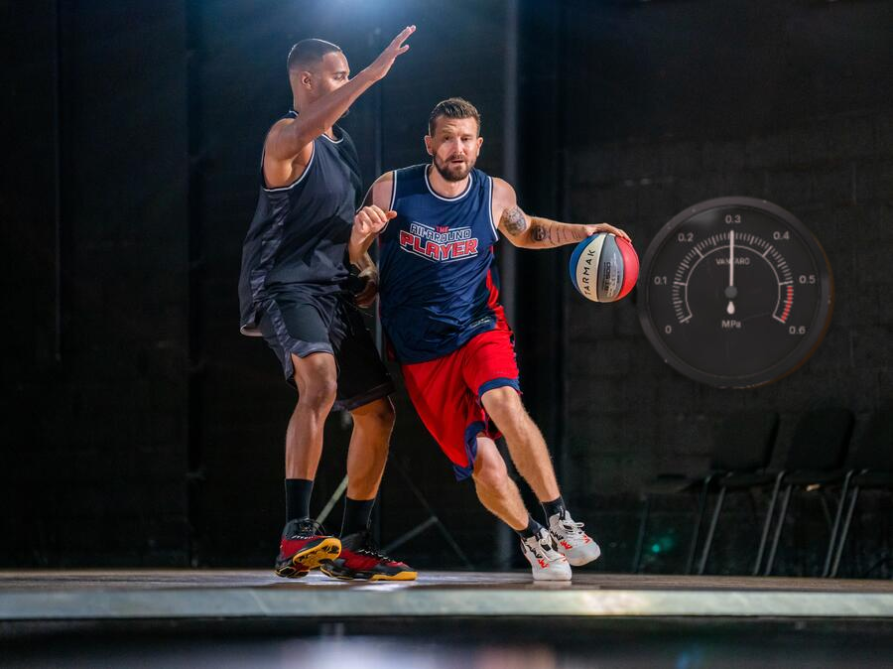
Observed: 0.3 MPa
